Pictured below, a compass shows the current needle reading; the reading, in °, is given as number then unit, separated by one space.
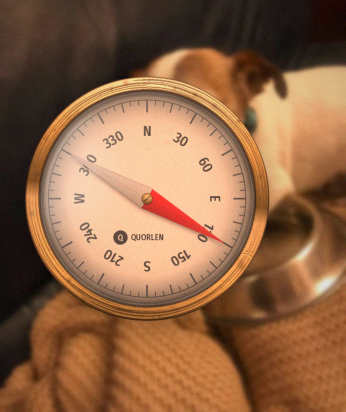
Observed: 120 °
